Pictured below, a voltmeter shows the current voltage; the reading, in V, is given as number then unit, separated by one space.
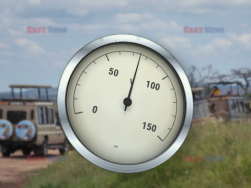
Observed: 75 V
